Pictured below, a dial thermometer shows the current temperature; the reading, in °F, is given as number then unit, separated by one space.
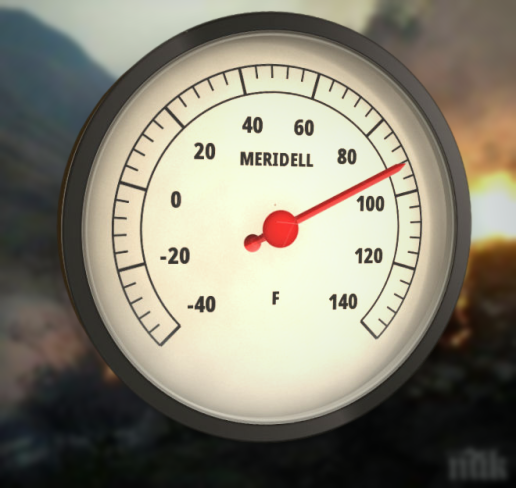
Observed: 92 °F
